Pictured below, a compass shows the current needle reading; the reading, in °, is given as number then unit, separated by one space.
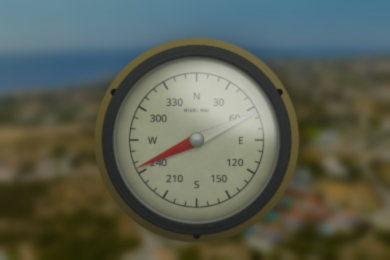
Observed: 245 °
